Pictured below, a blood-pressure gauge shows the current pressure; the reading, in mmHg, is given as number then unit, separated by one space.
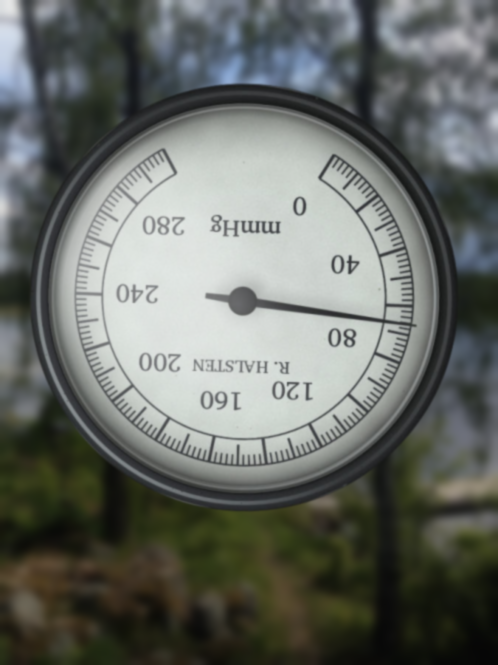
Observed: 66 mmHg
